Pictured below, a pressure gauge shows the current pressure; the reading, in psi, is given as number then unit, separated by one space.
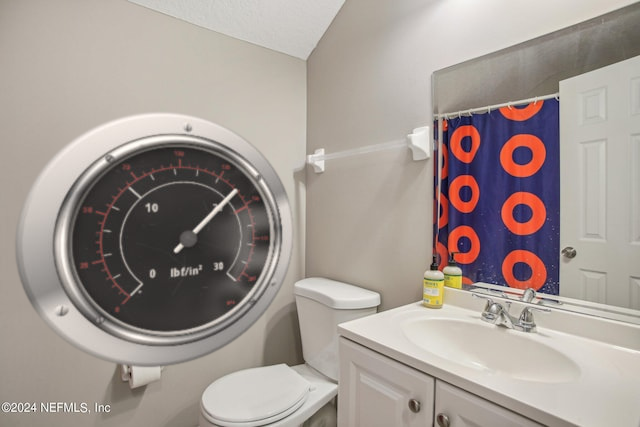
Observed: 20 psi
